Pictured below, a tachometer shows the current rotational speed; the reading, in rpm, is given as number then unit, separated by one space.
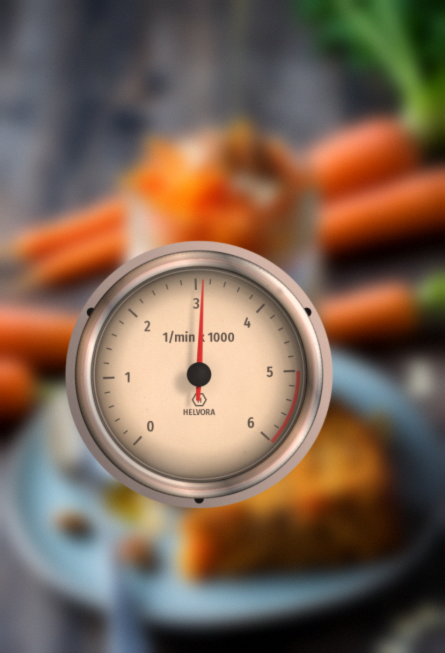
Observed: 3100 rpm
